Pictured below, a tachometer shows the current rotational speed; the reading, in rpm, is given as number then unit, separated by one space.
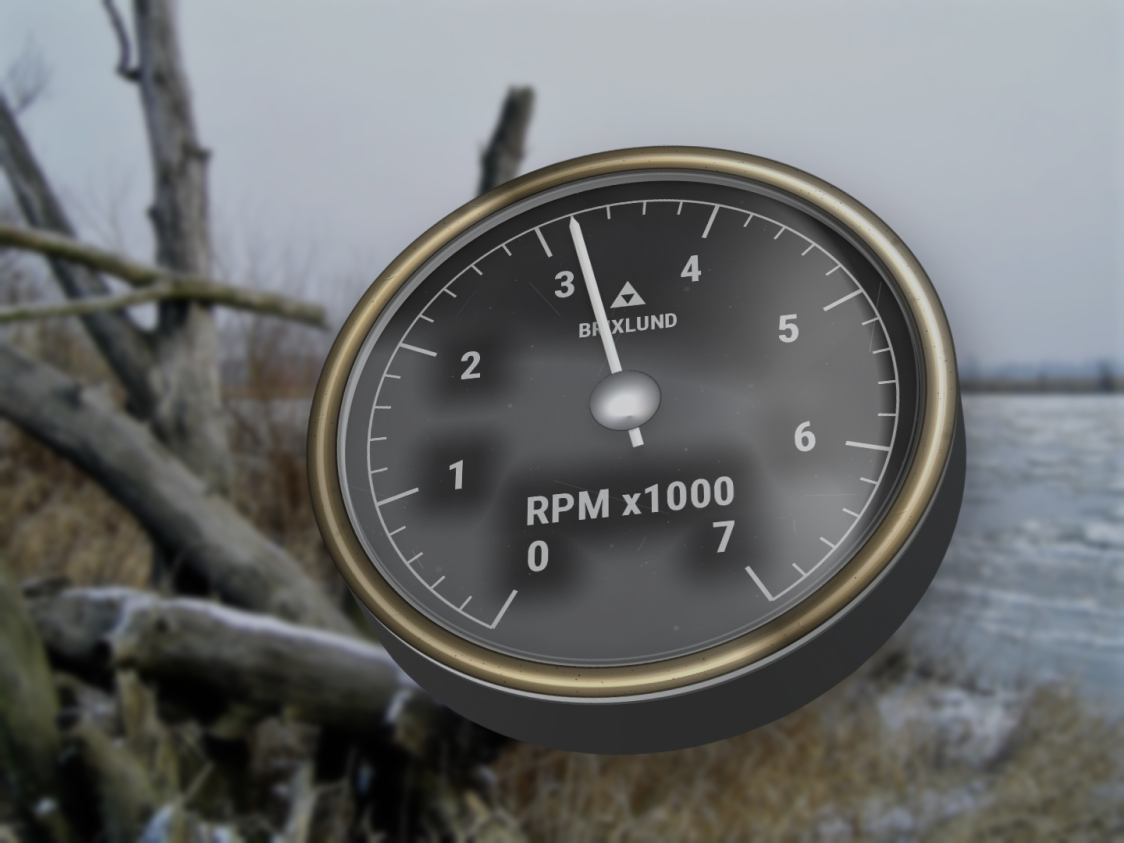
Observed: 3200 rpm
